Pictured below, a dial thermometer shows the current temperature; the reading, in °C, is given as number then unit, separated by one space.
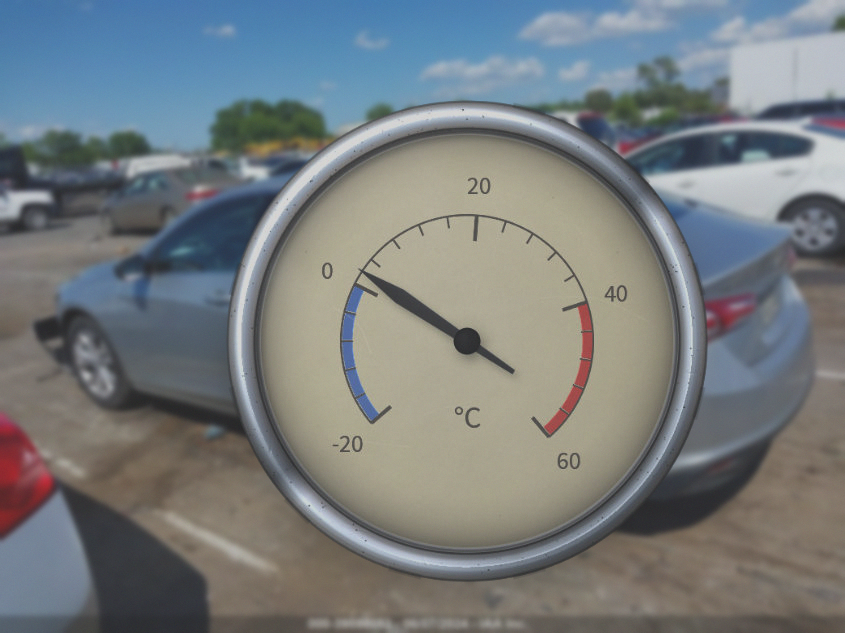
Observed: 2 °C
